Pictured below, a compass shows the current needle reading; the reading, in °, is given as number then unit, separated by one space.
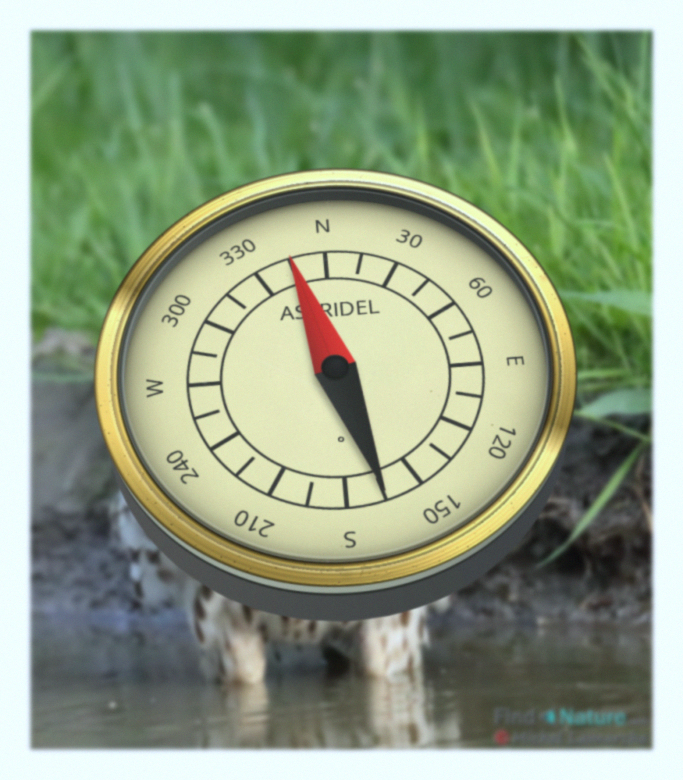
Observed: 345 °
